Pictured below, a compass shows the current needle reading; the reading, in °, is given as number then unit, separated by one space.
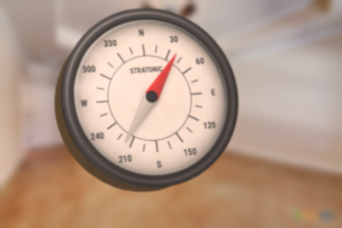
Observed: 37.5 °
